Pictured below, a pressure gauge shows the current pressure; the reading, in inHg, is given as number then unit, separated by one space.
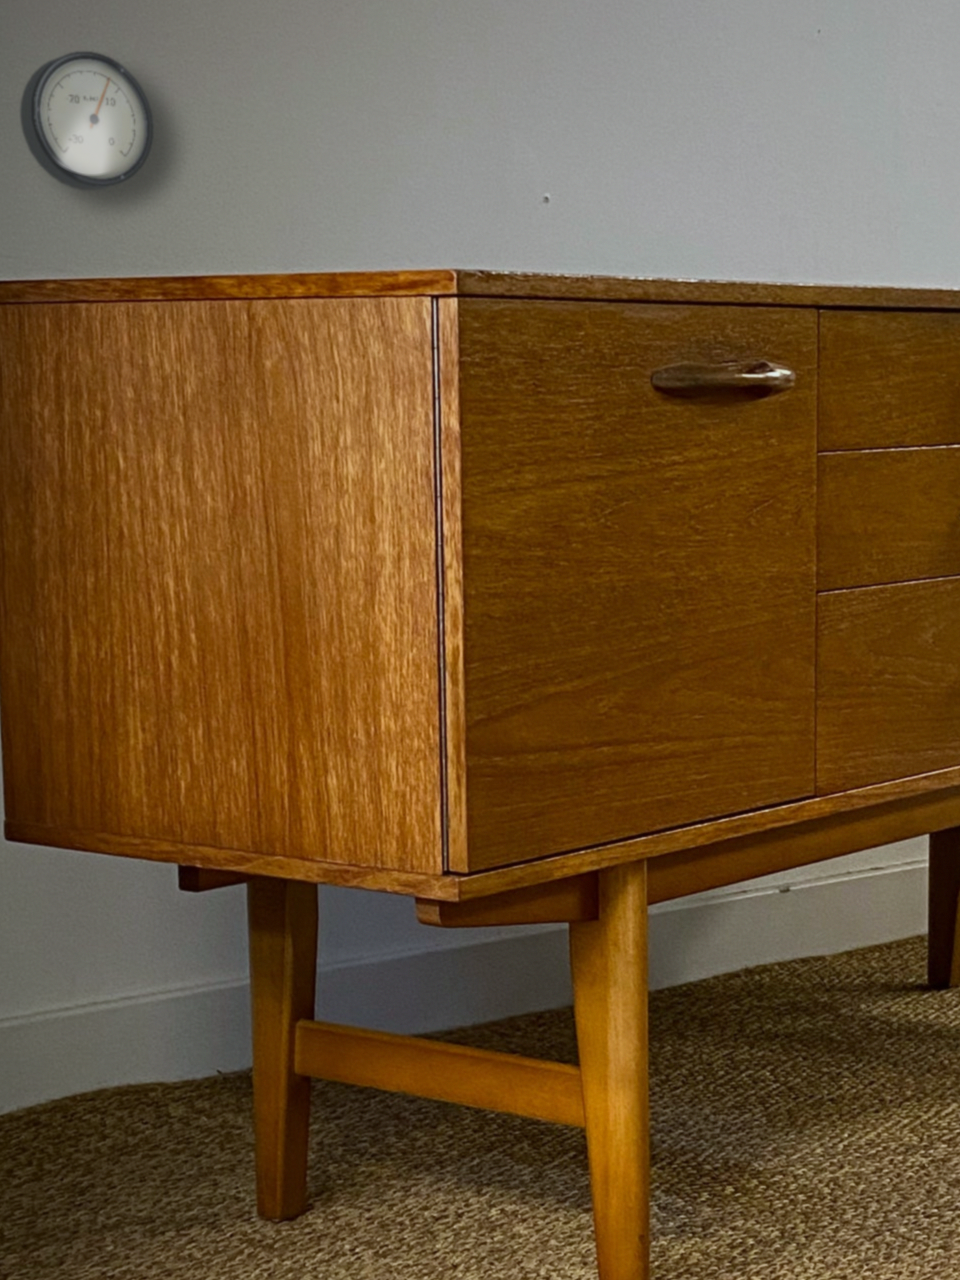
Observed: -12 inHg
